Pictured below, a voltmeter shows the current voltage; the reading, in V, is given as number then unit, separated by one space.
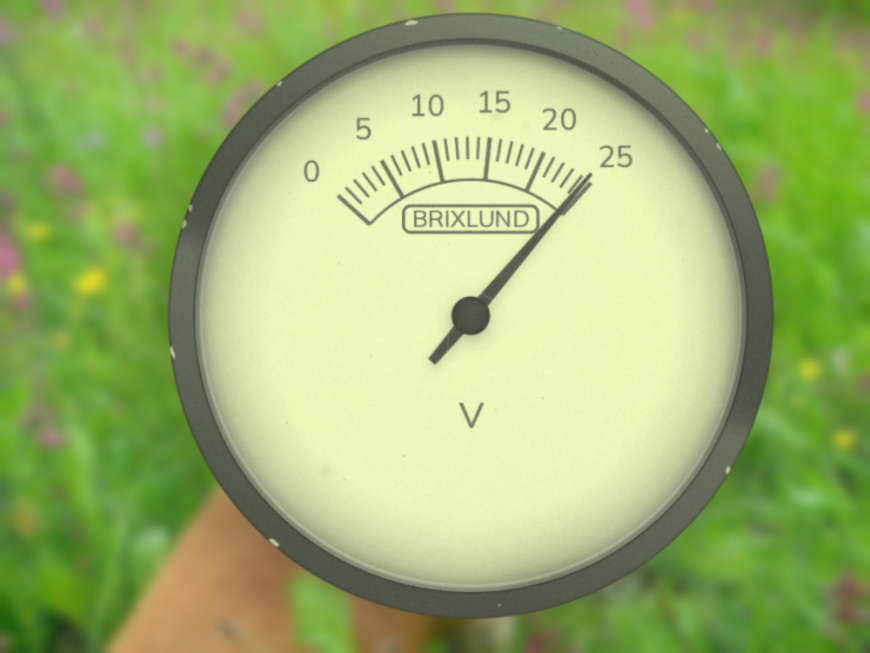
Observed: 24.5 V
